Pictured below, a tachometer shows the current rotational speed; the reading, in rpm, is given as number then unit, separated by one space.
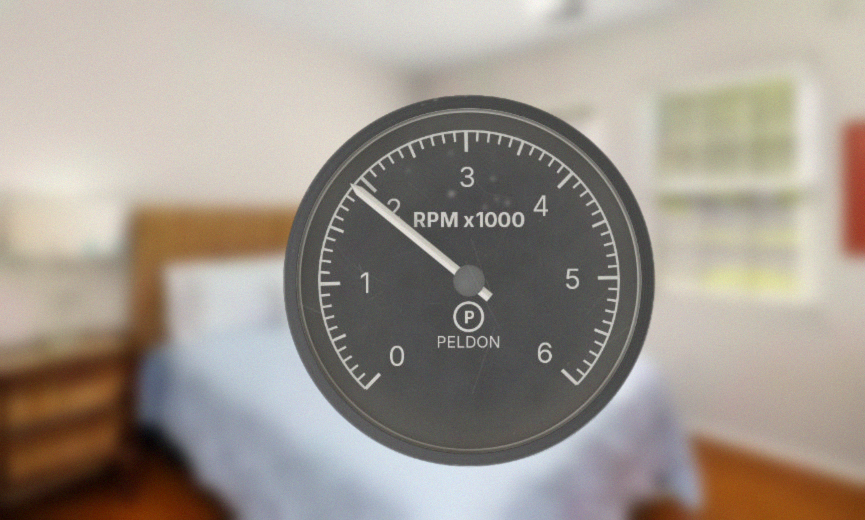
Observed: 1900 rpm
